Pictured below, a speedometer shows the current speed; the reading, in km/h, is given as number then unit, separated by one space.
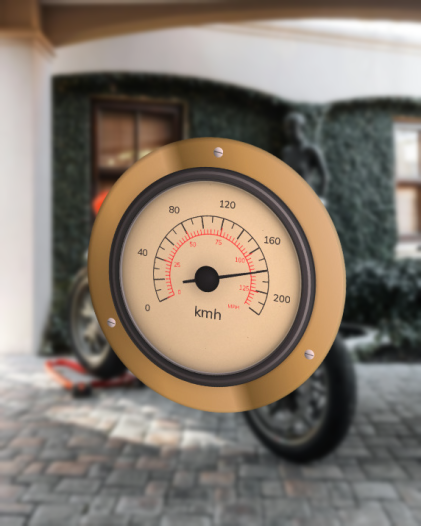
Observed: 180 km/h
